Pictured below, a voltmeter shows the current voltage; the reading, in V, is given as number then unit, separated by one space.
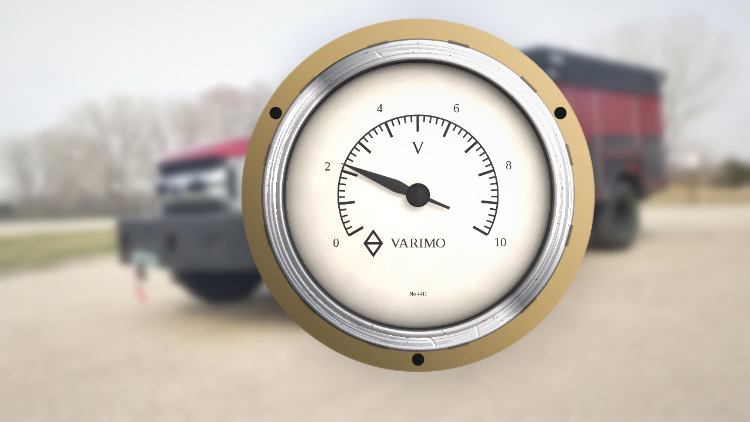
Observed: 2.2 V
